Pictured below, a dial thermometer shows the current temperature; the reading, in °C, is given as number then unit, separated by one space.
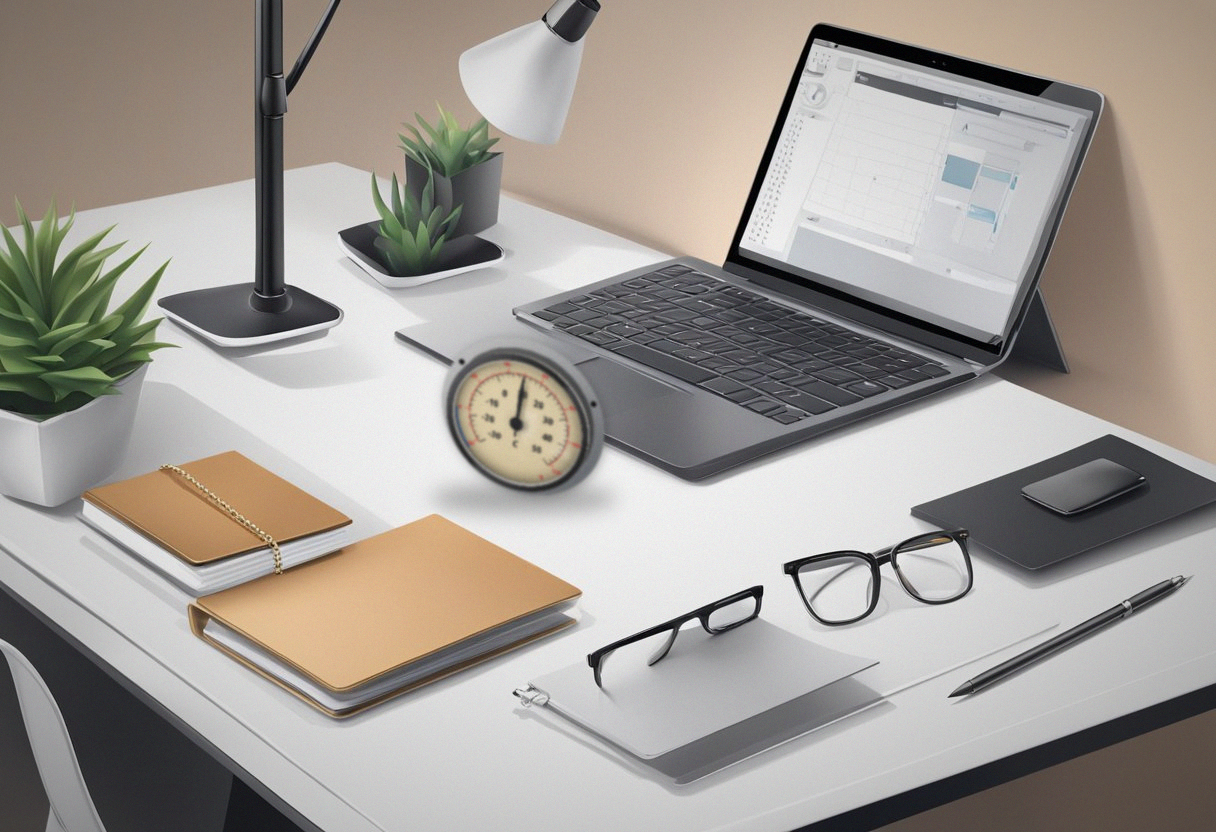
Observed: 10 °C
